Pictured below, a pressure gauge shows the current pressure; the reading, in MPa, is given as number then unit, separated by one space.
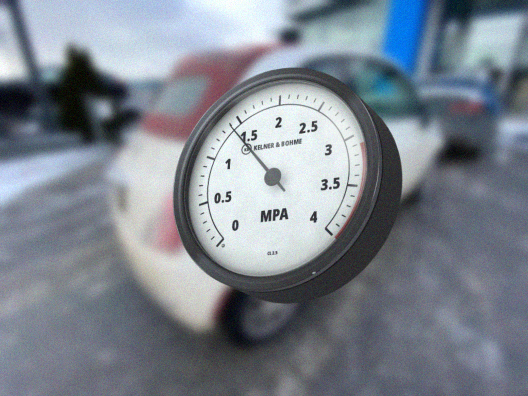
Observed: 1.4 MPa
